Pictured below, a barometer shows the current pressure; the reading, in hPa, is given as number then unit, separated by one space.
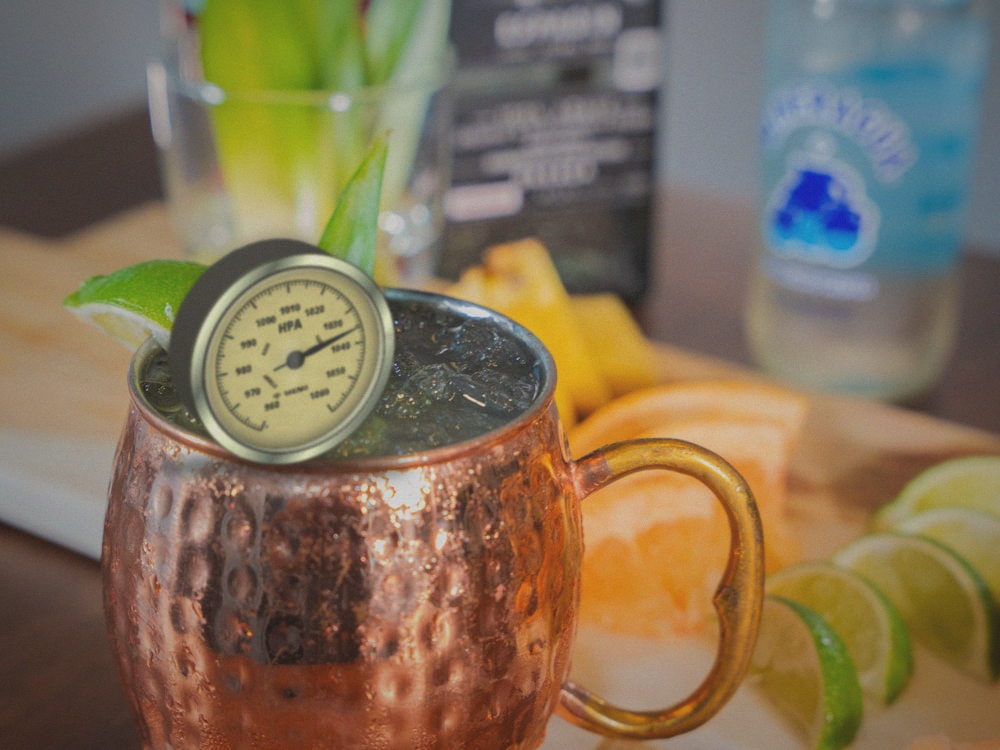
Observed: 1035 hPa
